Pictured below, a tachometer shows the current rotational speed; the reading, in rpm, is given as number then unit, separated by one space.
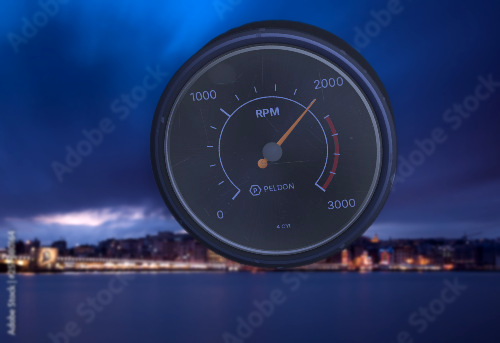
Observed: 2000 rpm
